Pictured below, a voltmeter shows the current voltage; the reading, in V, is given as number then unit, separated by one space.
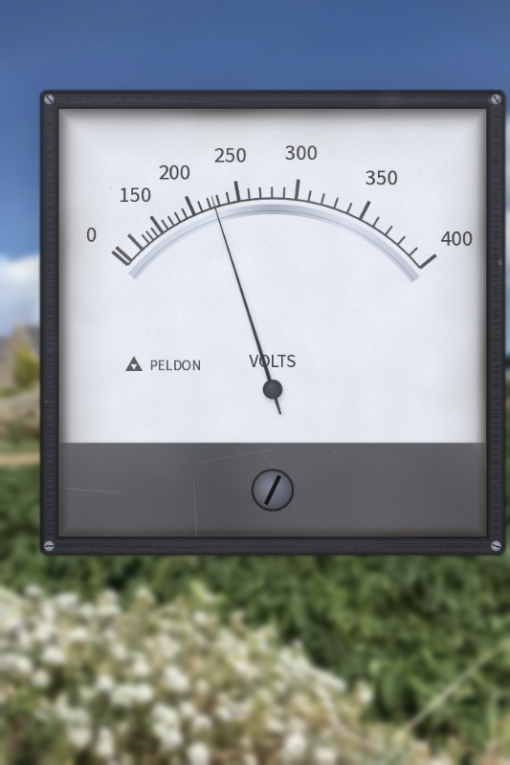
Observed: 225 V
